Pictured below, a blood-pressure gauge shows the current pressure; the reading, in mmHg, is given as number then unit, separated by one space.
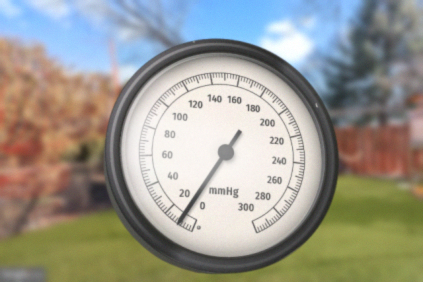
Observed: 10 mmHg
